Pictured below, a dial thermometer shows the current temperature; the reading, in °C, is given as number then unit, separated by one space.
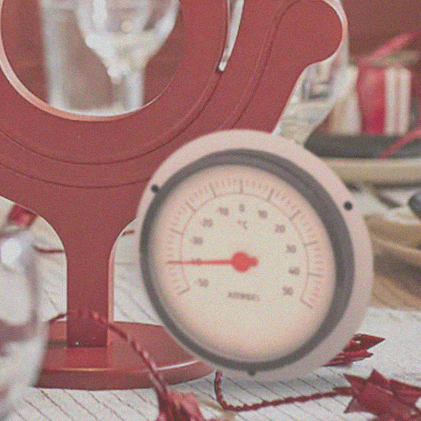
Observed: -40 °C
